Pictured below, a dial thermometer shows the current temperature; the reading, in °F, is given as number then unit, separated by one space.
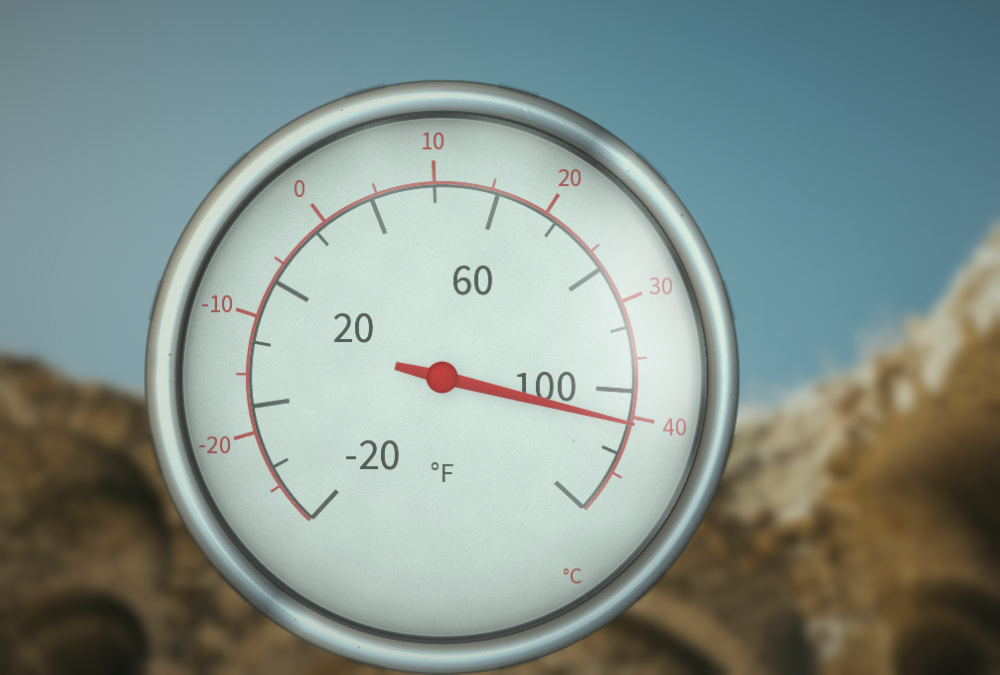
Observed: 105 °F
